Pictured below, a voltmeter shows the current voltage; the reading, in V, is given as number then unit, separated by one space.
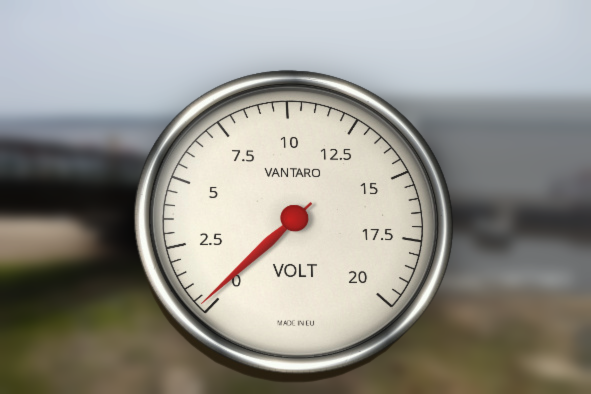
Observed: 0.25 V
